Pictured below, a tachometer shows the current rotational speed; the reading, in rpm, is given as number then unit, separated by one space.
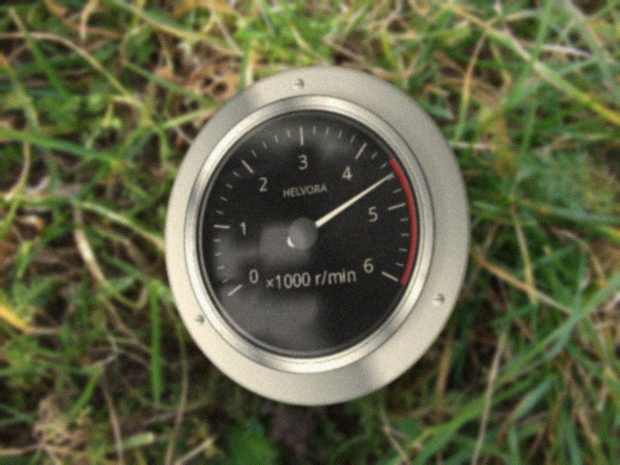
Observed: 4600 rpm
